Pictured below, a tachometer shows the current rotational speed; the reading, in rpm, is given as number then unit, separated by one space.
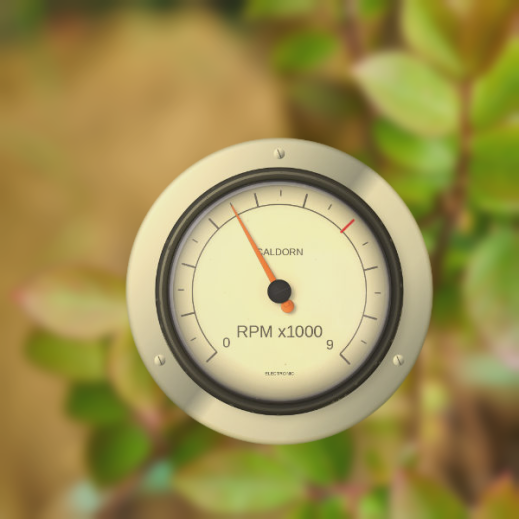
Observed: 3500 rpm
